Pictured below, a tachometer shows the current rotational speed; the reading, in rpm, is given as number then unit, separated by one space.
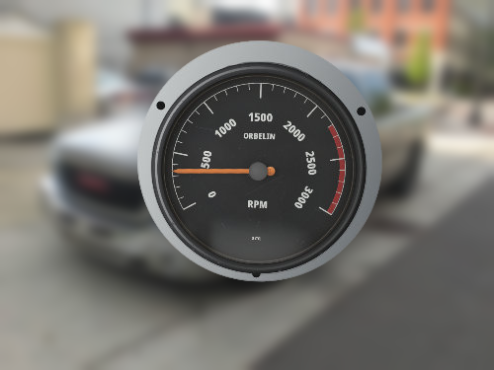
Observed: 350 rpm
